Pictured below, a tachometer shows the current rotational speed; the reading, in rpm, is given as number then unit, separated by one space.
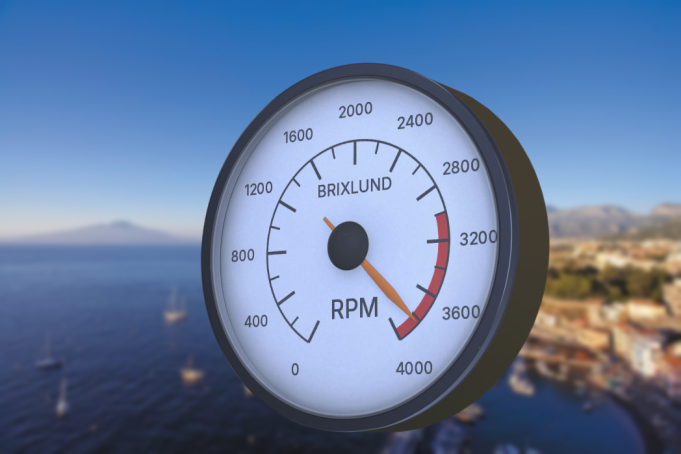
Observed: 3800 rpm
